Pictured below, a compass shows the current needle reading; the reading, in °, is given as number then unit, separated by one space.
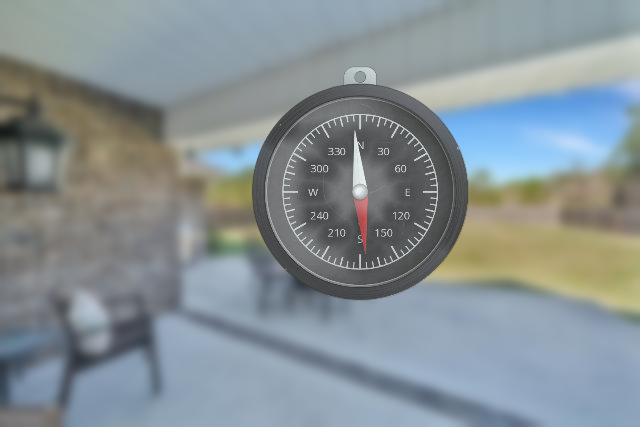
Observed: 175 °
